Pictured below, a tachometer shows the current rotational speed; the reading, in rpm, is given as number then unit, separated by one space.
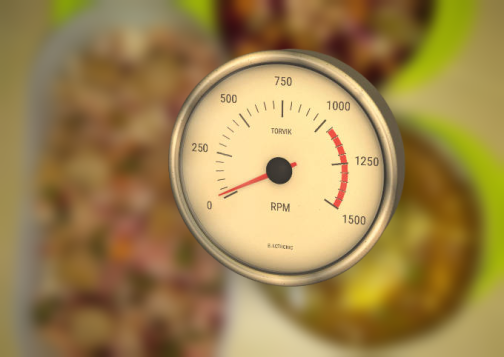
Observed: 25 rpm
